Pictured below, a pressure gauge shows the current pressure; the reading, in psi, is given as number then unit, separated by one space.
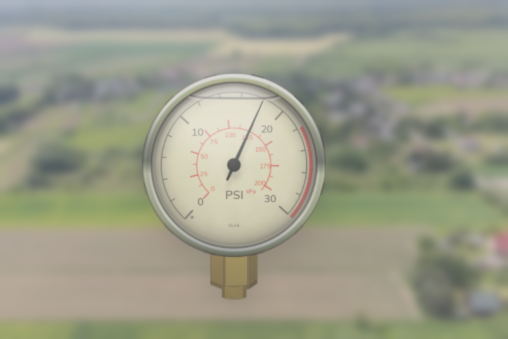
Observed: 18 psi
